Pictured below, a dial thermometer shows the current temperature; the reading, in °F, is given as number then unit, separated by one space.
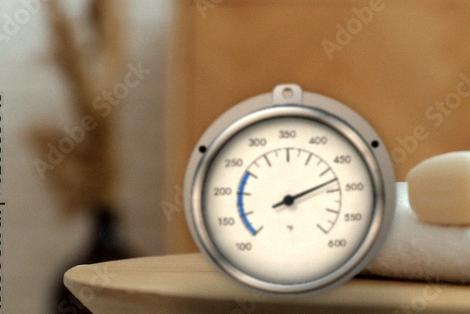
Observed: 475 °F
